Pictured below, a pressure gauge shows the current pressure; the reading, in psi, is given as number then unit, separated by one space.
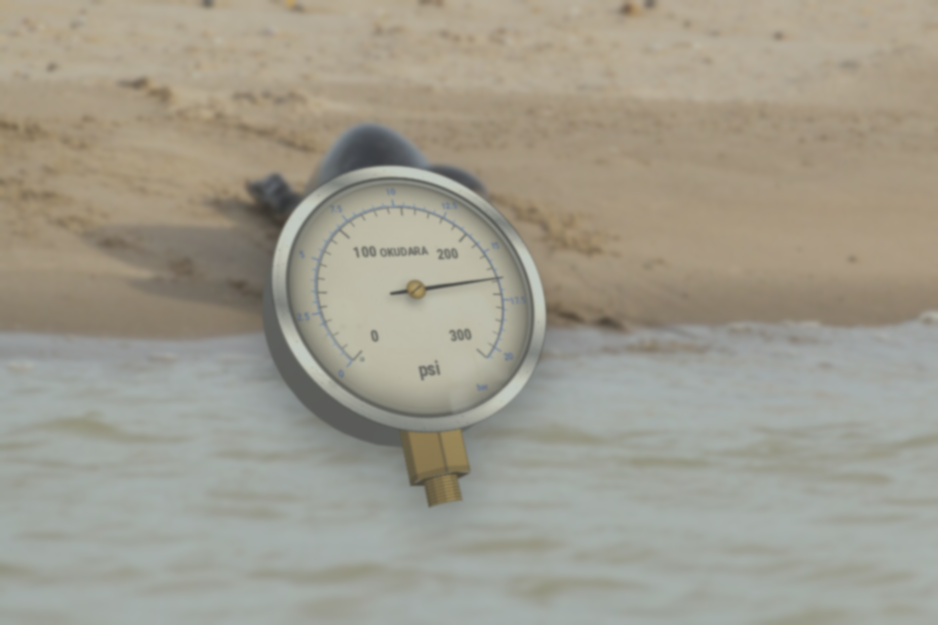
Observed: 240 psi
